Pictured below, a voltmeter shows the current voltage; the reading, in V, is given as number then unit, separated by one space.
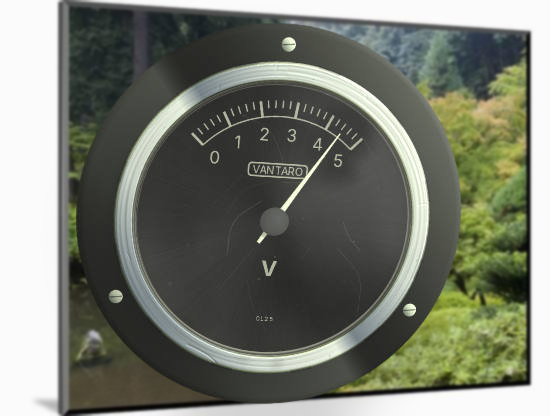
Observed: 4.4 V
